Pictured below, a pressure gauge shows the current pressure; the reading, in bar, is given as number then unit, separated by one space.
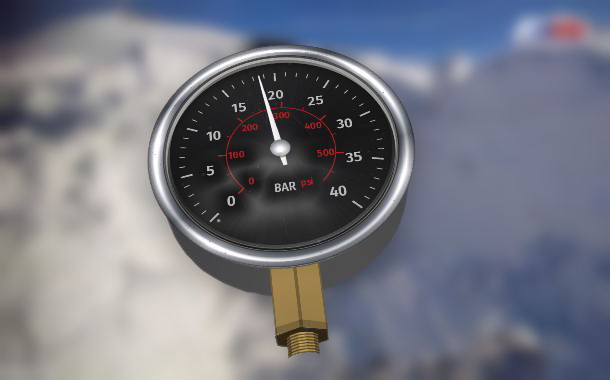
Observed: 18.5 bar
